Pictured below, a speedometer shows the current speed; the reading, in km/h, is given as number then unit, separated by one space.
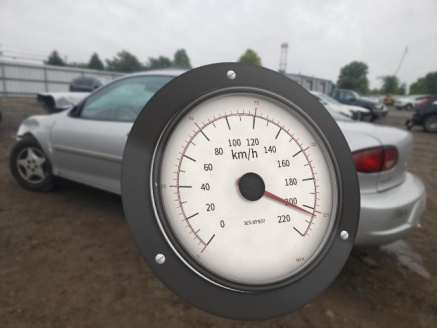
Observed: 205 km/h
